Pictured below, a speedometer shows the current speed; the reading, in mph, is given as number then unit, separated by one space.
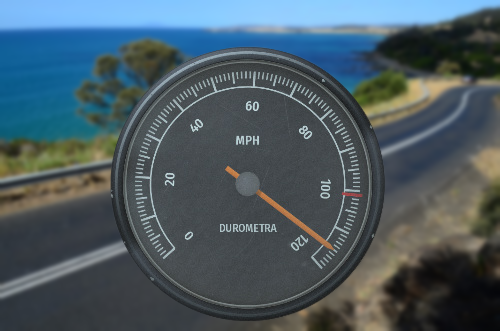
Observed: 115 mph
